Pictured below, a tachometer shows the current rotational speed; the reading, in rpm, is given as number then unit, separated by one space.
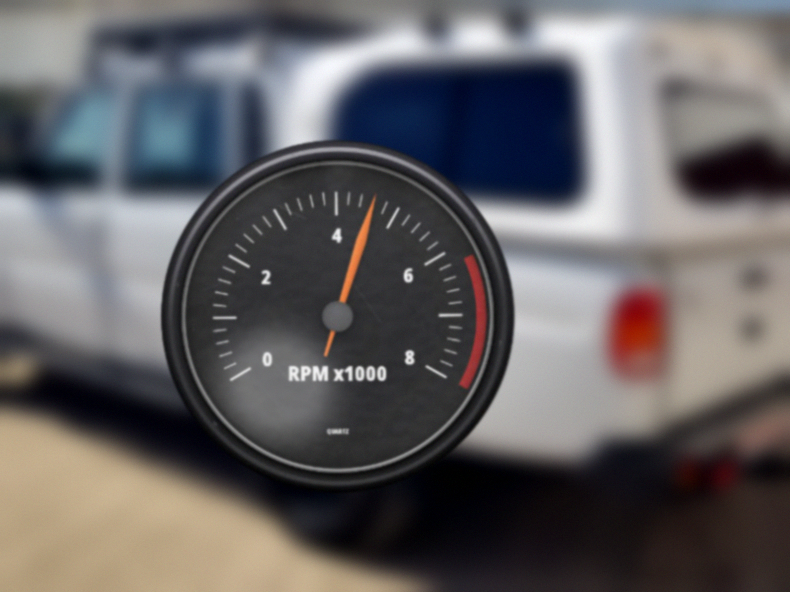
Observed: 4600 rpm
